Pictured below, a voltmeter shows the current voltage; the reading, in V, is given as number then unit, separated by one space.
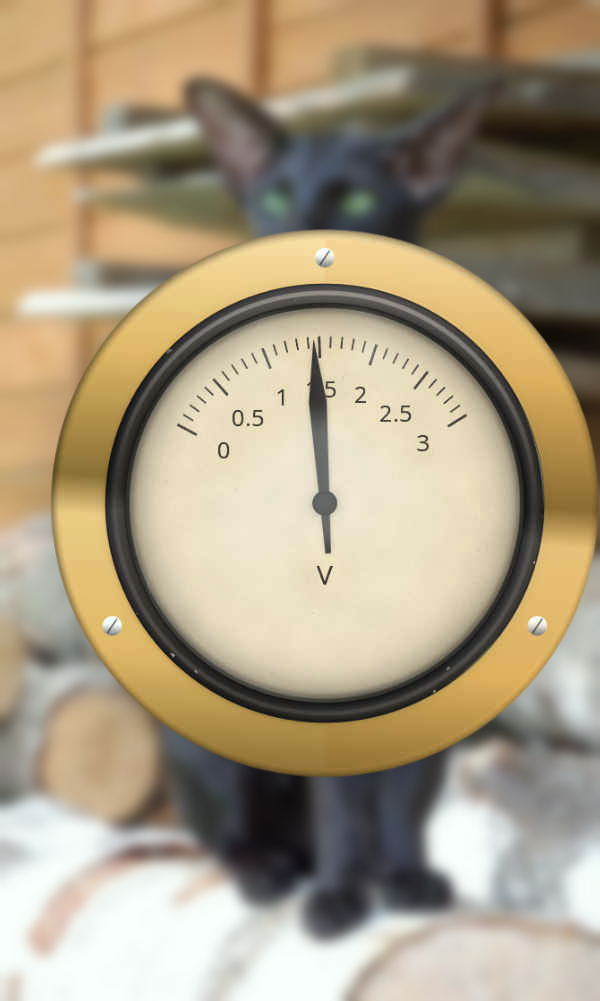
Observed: 1.45 V
